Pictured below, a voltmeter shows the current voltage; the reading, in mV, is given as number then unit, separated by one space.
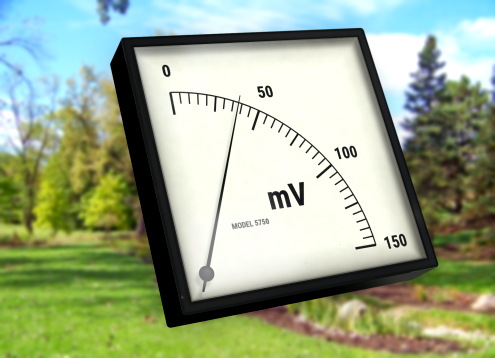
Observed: 37.5 mV
